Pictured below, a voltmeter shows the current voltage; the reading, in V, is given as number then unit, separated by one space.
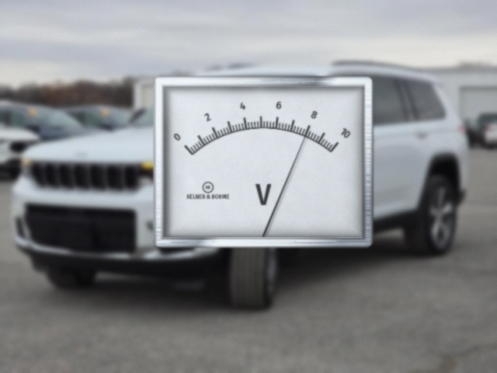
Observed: 8 V
